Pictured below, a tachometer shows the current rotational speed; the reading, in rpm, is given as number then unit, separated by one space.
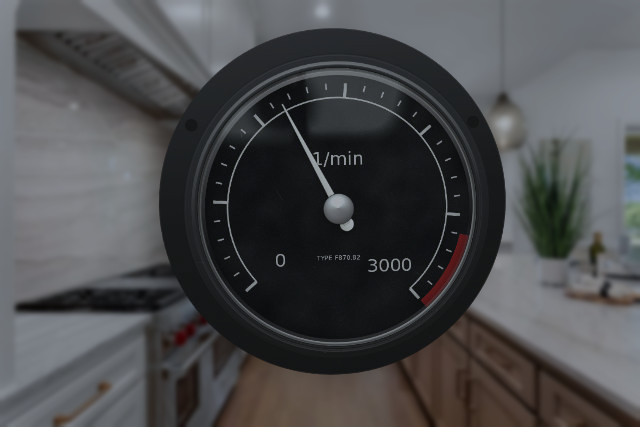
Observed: 1150 rpm
